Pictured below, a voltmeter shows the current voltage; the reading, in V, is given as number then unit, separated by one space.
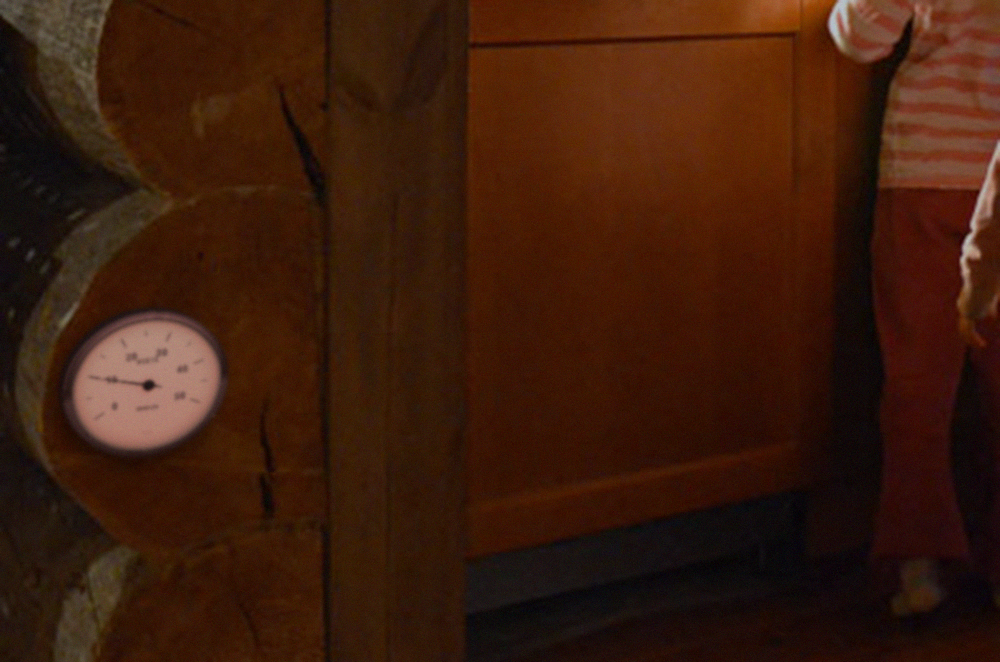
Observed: 10 V
